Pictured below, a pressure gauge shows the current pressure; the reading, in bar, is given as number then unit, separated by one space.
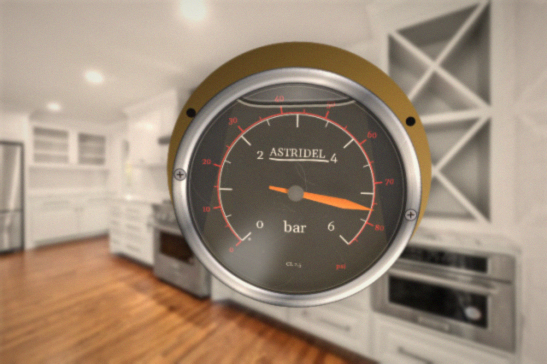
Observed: 5.25 bar
